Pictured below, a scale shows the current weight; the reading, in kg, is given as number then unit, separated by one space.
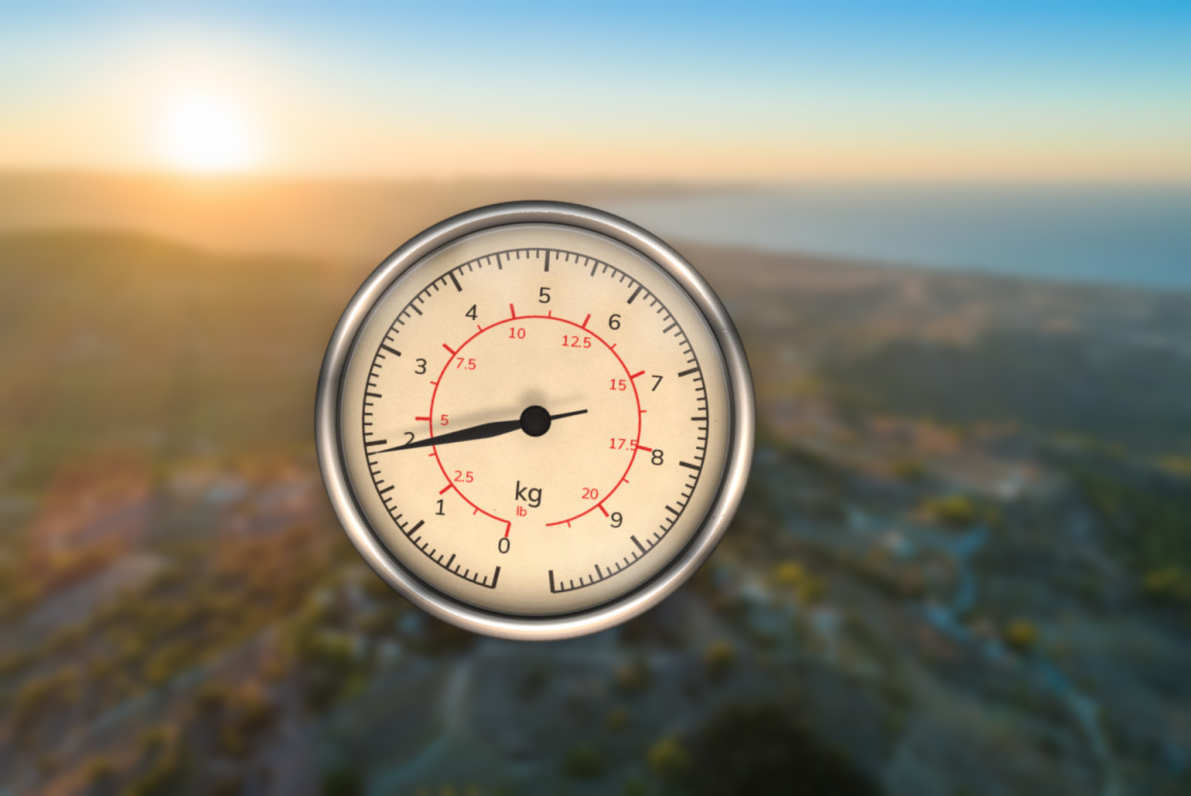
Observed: 1.9 kg
